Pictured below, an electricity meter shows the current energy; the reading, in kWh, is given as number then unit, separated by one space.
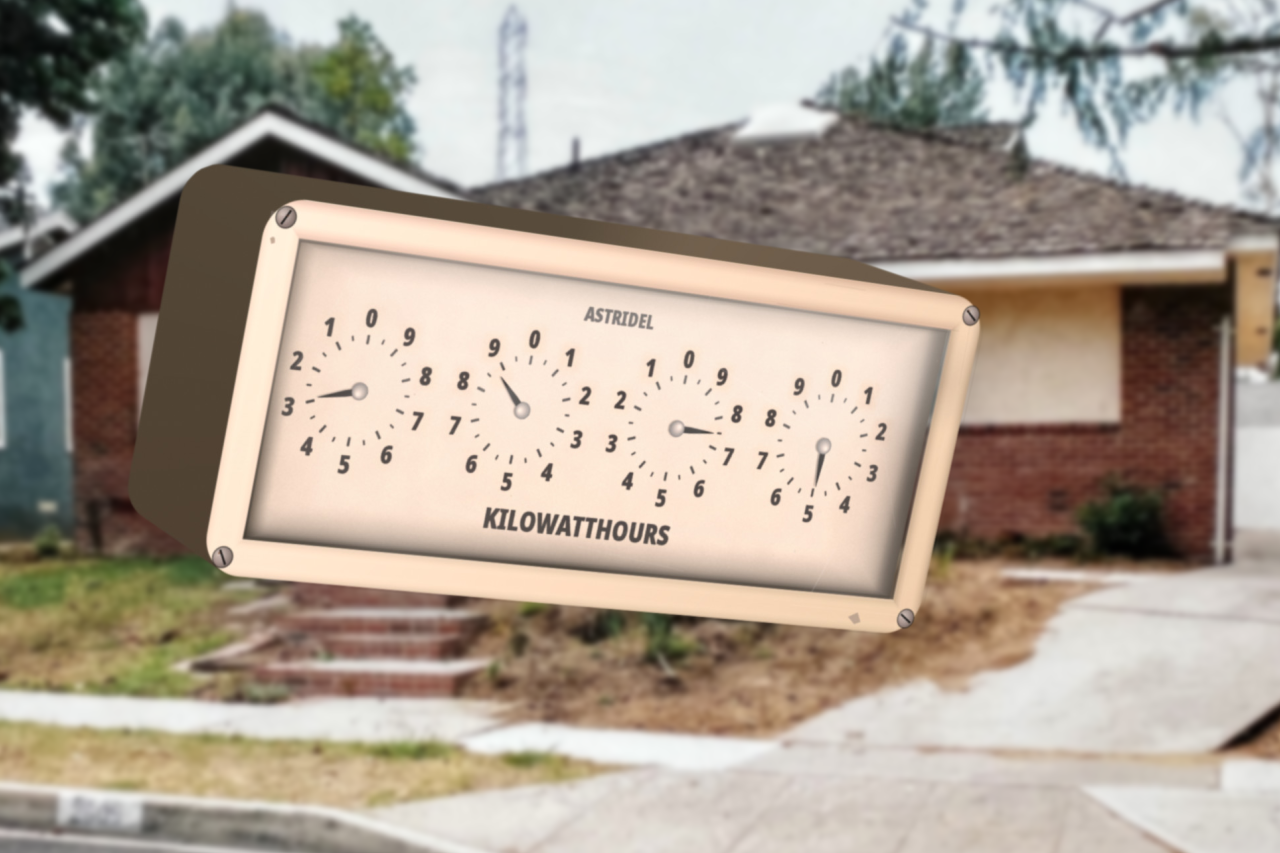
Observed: 2875 kWh
